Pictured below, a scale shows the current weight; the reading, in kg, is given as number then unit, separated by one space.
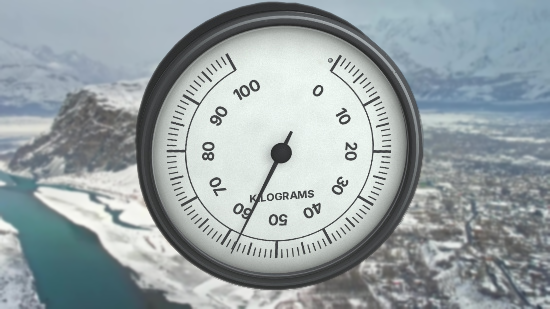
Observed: 58 kg
